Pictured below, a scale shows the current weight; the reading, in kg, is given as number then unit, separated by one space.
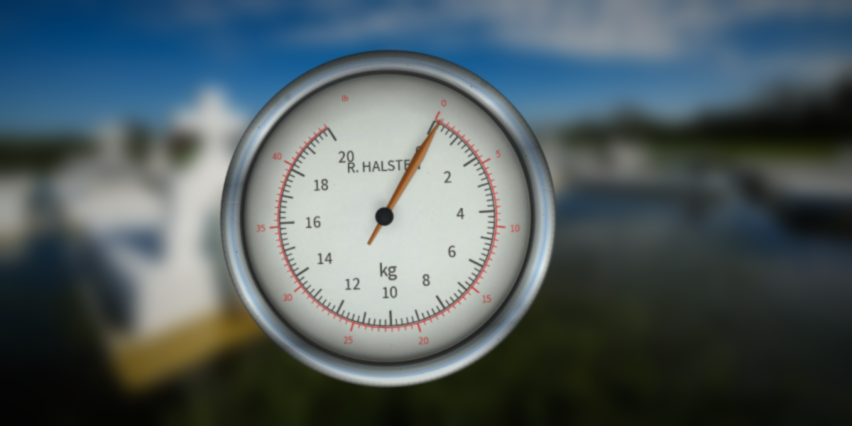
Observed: 0.2 kg
